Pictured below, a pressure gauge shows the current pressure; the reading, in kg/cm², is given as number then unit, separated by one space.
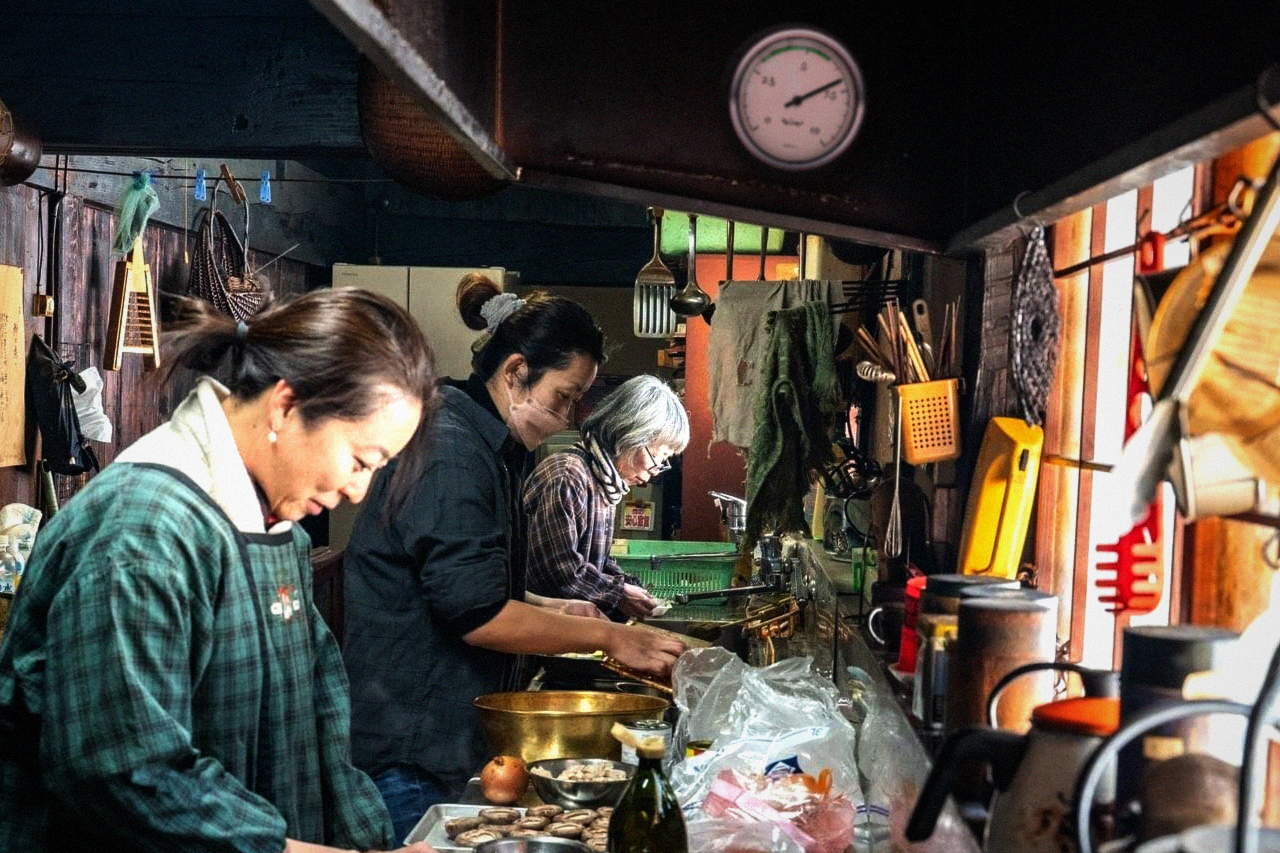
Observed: 7 kg/cm²
